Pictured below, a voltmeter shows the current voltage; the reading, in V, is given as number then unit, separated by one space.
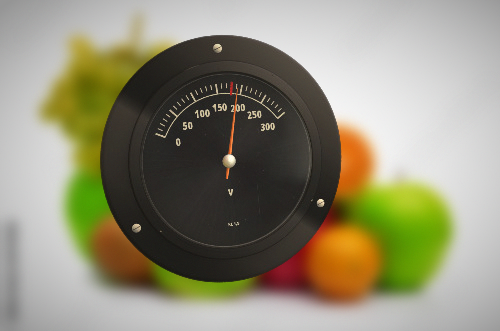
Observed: 190 V
